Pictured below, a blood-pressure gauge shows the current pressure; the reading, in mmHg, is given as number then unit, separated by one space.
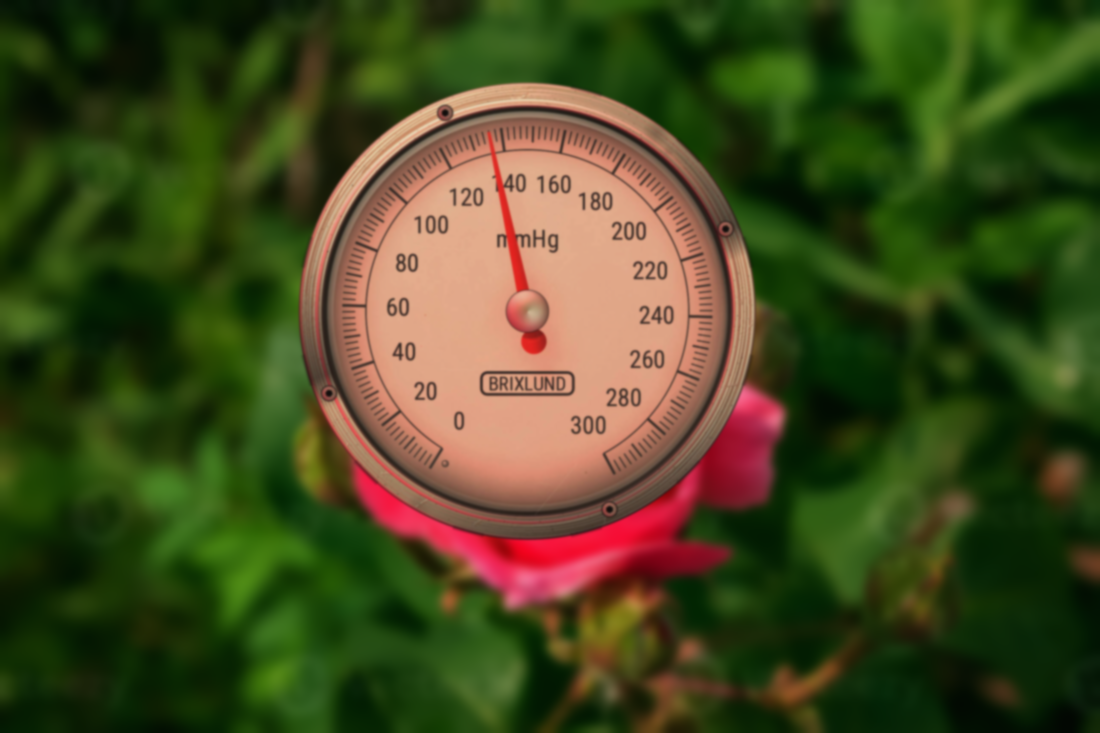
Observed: 136 mmHg
